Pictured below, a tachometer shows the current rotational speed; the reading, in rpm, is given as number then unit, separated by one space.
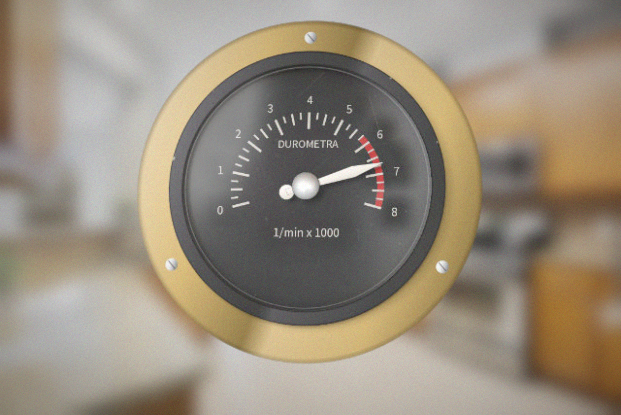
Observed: 6750 rpm
